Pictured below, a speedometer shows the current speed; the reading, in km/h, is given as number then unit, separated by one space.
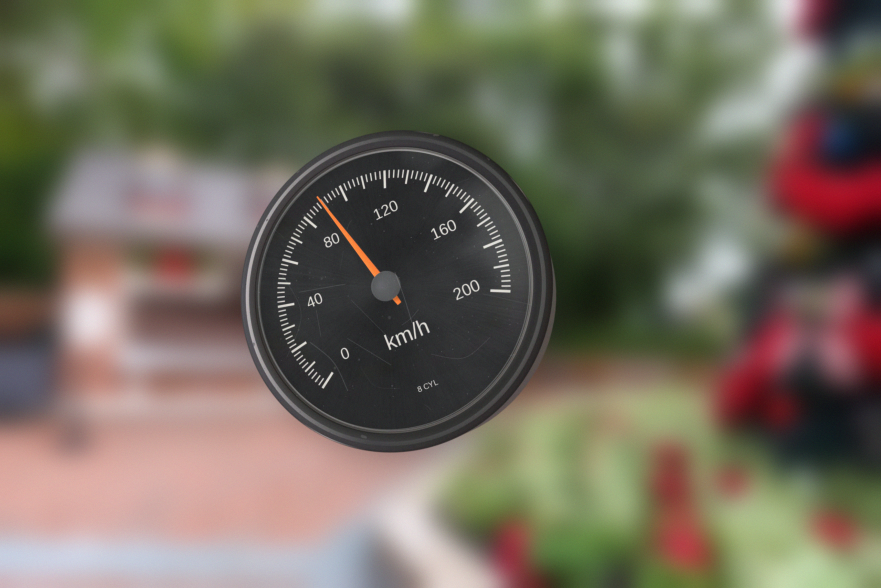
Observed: 90 km/h
